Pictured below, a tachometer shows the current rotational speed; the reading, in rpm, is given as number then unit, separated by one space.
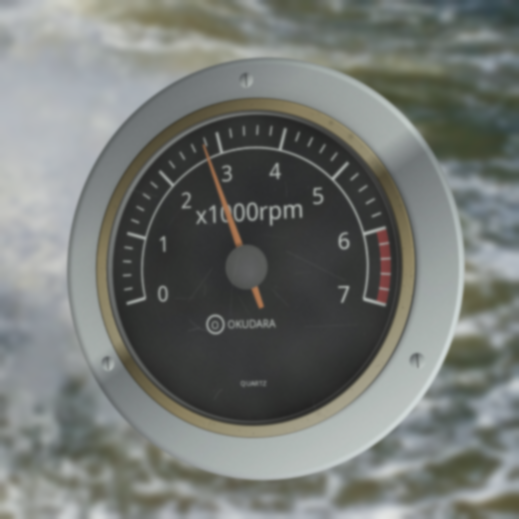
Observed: 2800 rpm
